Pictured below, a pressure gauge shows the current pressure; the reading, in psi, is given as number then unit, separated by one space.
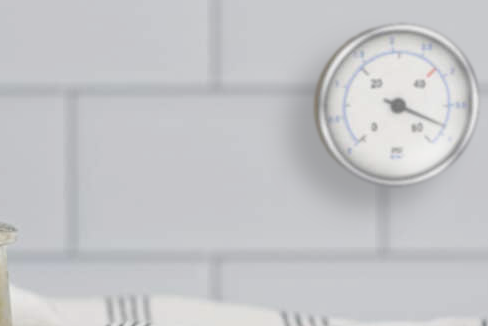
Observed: 55 psi
